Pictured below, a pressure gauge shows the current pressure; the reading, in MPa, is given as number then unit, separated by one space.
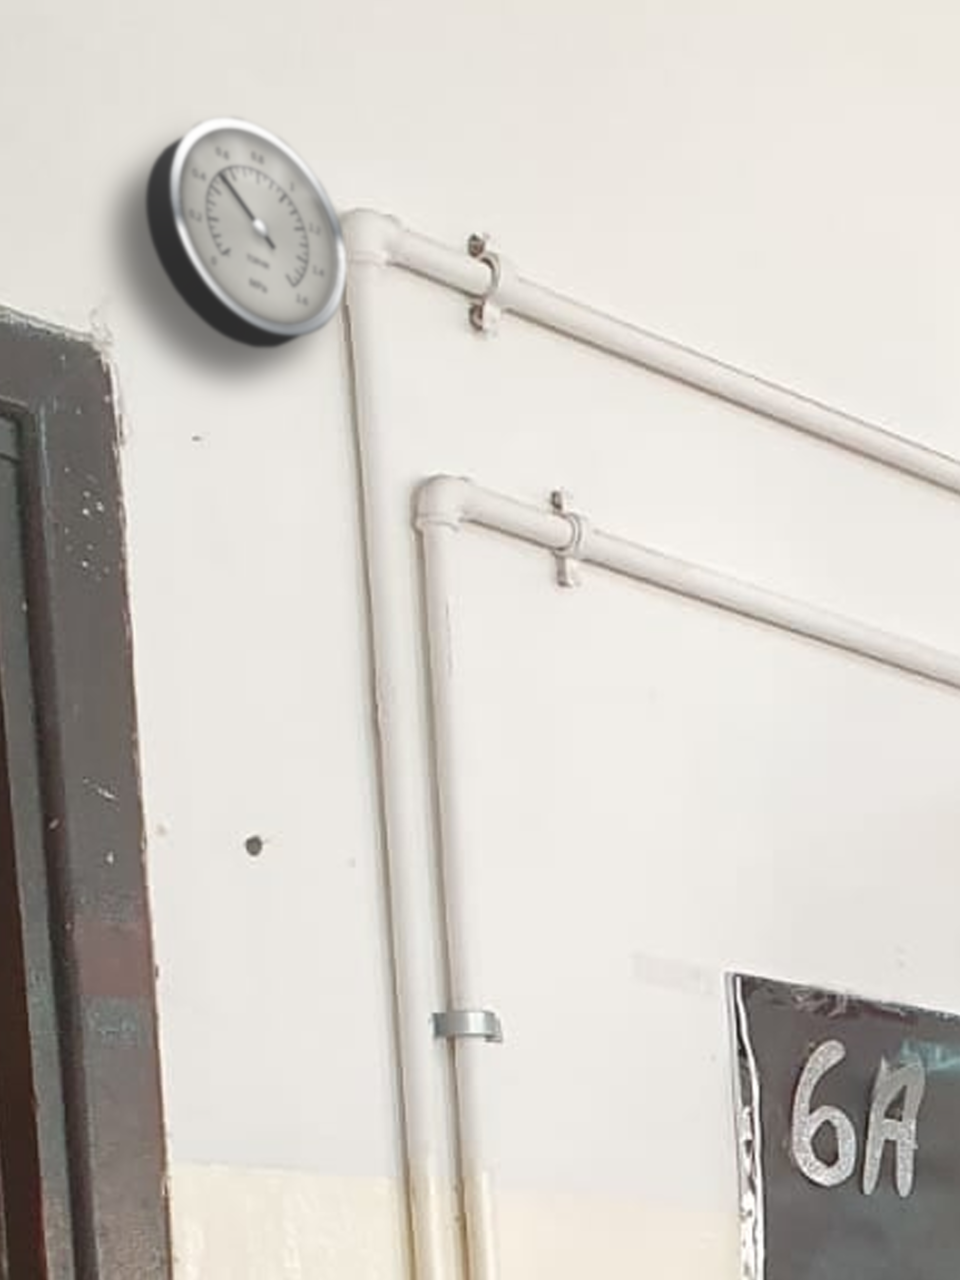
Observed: 0.5 MPa
